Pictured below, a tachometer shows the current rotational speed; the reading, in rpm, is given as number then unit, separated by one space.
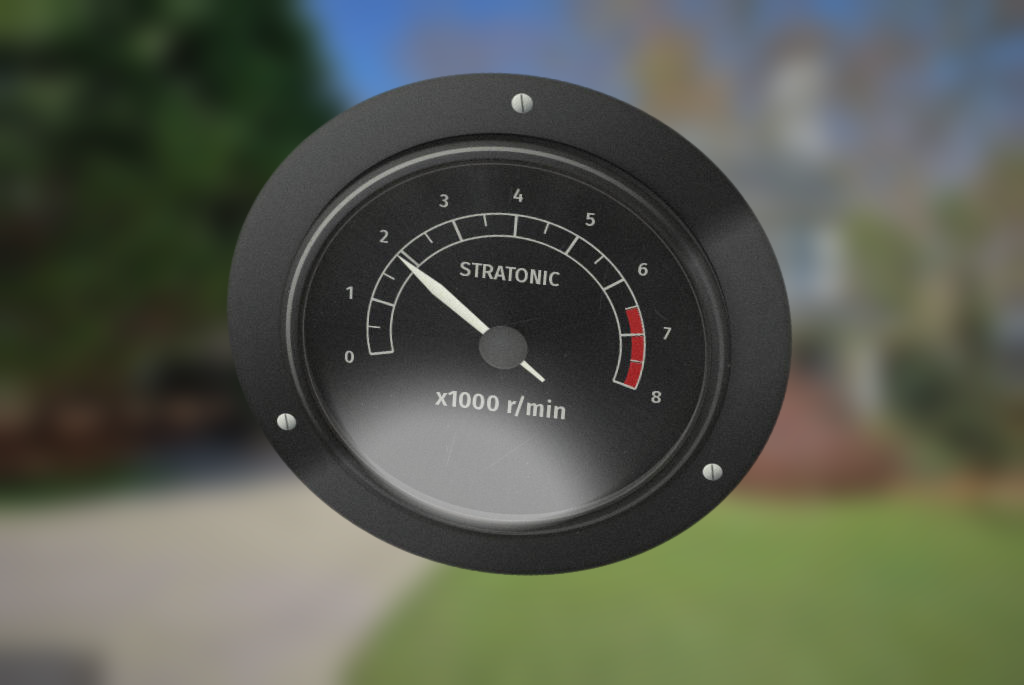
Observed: 2000 rpm
